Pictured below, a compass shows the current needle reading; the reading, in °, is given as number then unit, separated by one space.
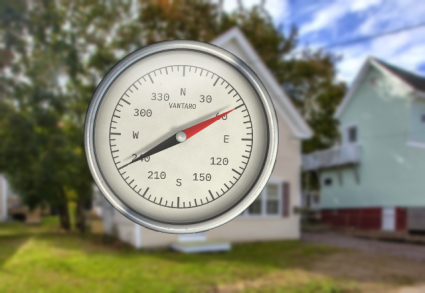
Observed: 60 °
